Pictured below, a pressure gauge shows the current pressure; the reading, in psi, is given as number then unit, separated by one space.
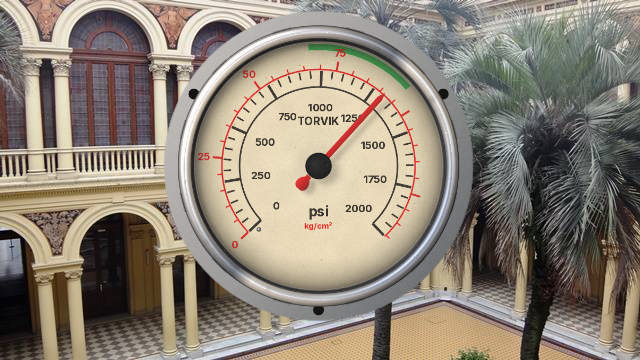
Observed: 1300 psi
